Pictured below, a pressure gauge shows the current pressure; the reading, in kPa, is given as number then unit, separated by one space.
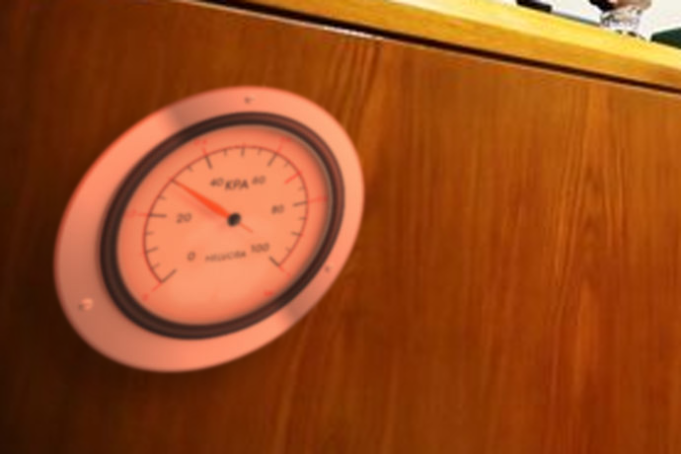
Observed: 30 kPa
